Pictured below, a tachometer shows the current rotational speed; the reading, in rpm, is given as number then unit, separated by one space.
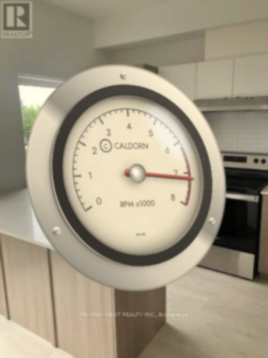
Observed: 7200 rpm
